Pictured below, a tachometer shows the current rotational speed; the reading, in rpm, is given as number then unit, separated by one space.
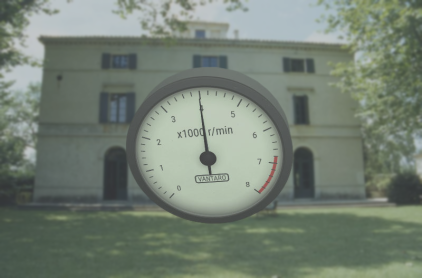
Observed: 4000 rpm
